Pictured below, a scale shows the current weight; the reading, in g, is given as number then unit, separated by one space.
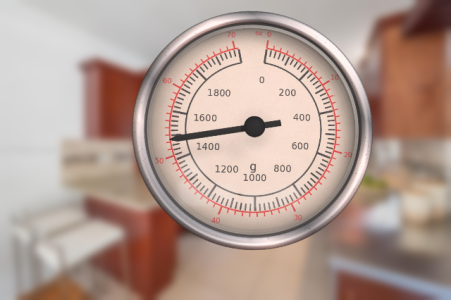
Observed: 1480 g
